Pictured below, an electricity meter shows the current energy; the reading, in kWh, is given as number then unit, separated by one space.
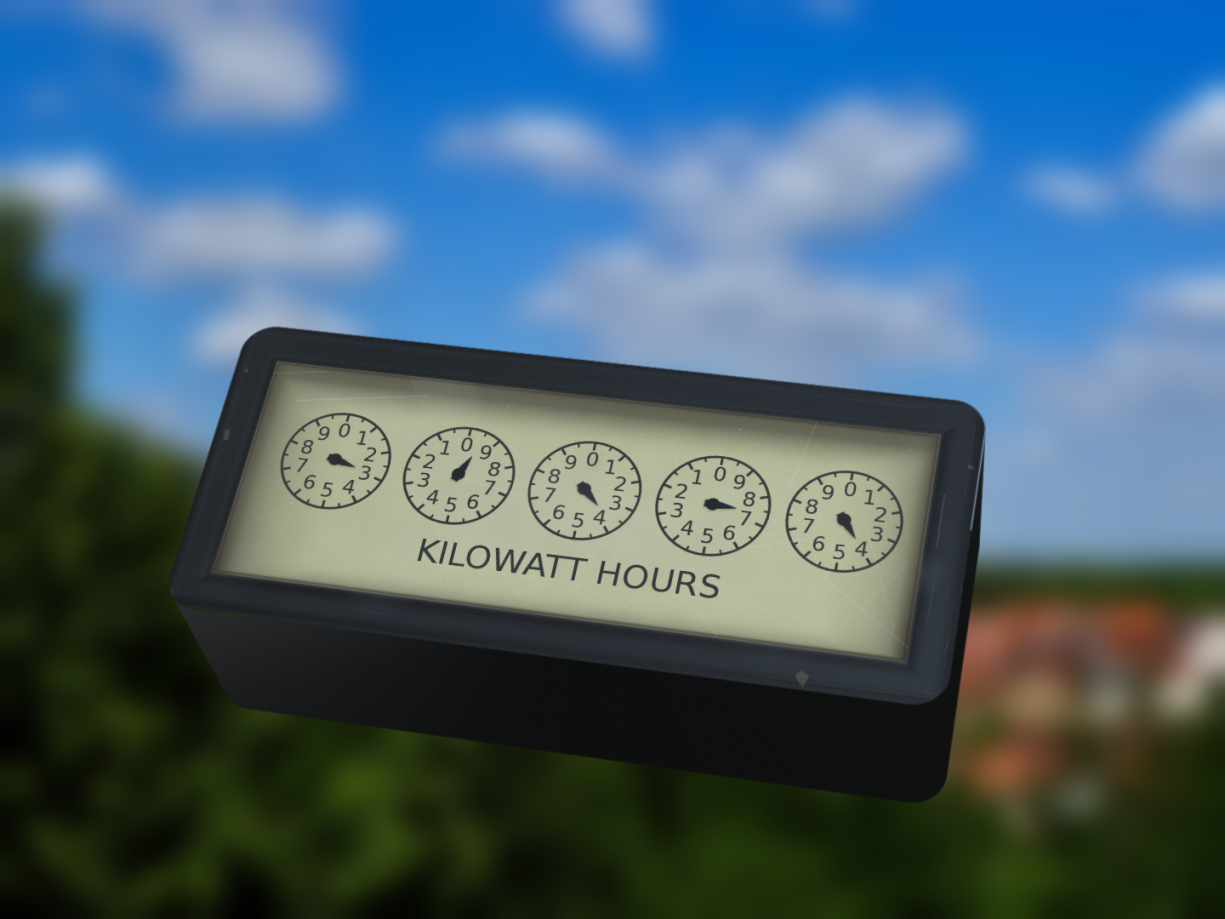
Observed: 29374 kWh
